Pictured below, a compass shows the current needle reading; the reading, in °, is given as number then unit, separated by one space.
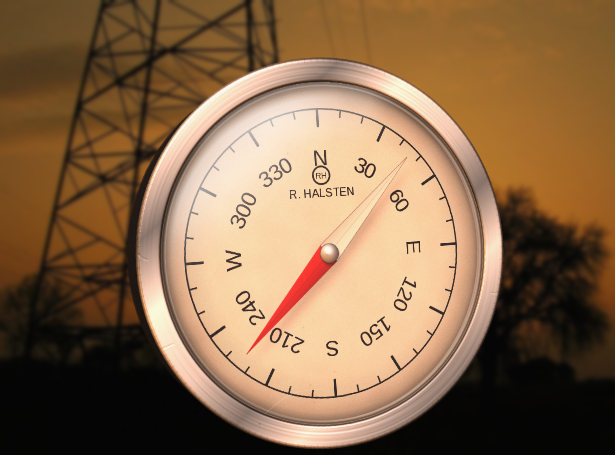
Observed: 225 °
